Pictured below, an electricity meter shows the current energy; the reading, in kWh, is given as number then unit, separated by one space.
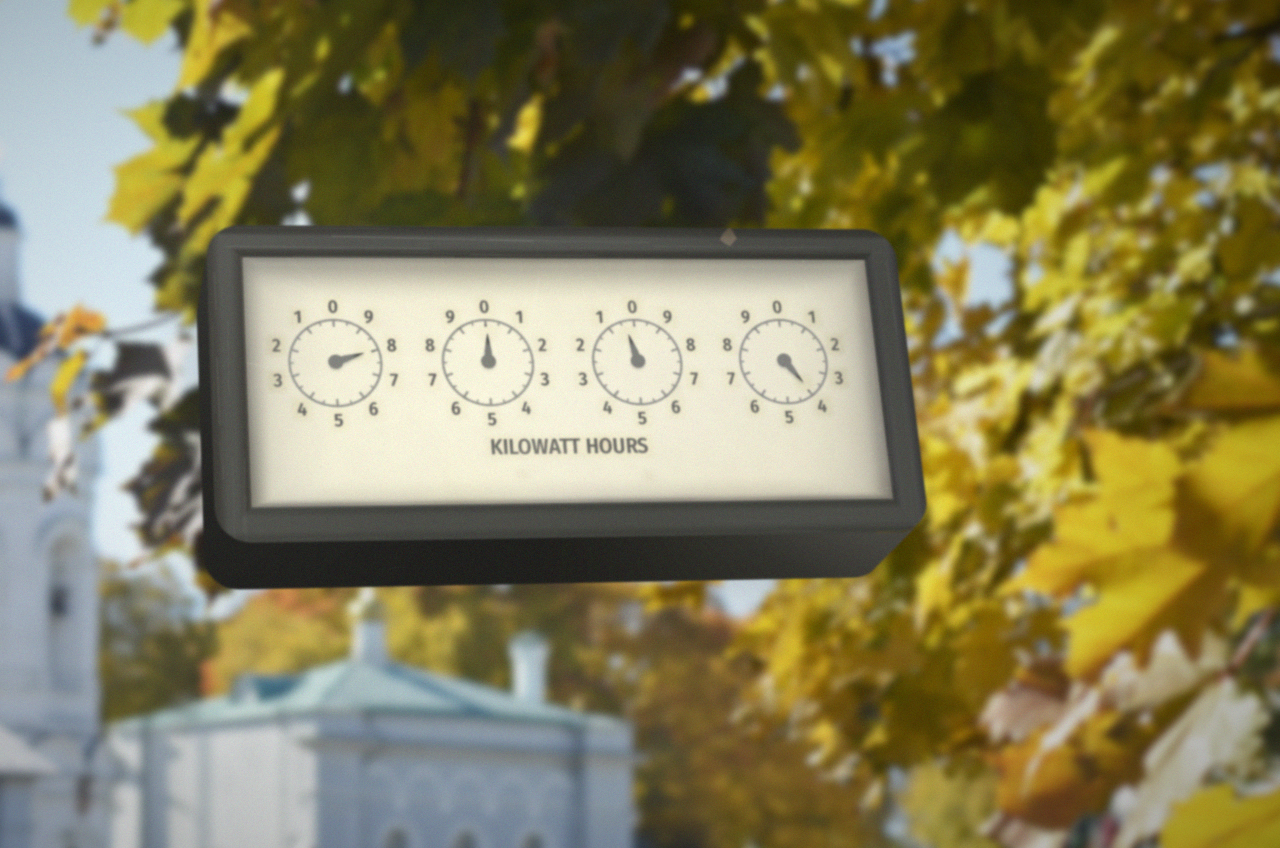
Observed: 8004 kWh
